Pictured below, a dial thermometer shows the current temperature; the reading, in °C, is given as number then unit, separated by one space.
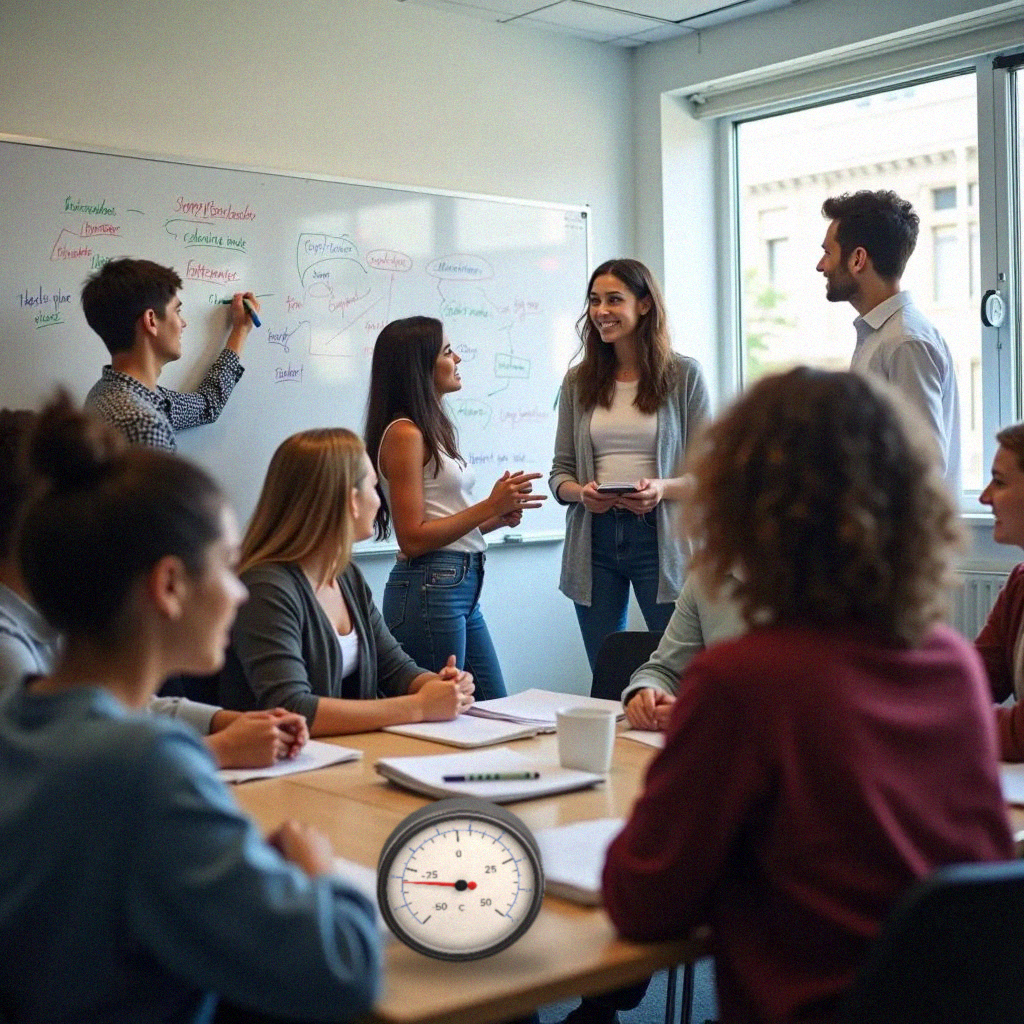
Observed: -30 °C
